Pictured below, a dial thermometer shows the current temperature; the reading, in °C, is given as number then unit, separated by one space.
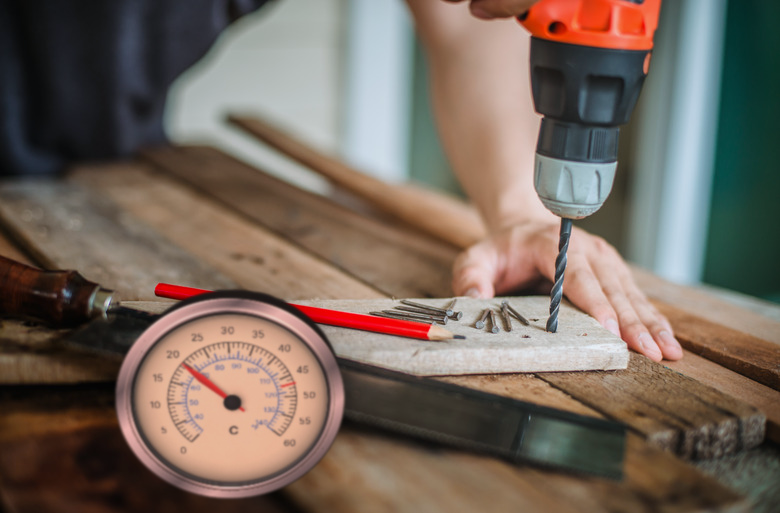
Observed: 20 °C
